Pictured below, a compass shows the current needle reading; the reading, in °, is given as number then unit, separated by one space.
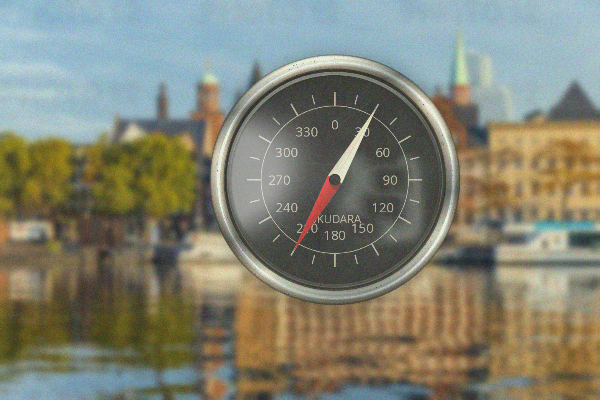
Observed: 210 °
